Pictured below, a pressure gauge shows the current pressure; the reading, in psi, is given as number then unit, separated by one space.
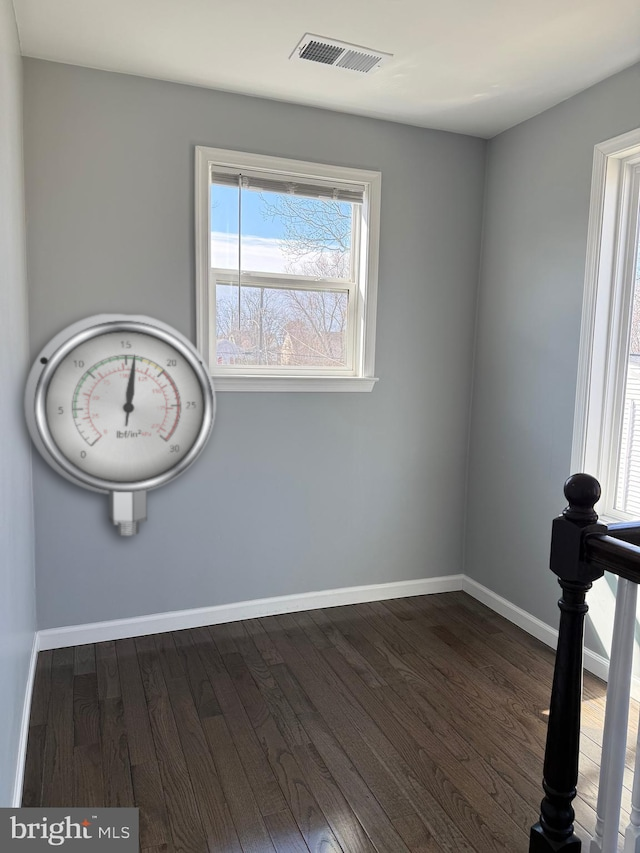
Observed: 16 psi
